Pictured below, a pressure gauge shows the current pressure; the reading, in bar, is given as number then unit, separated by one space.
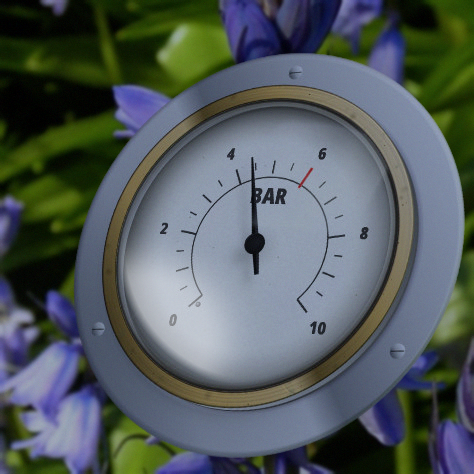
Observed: 4.5 bar
